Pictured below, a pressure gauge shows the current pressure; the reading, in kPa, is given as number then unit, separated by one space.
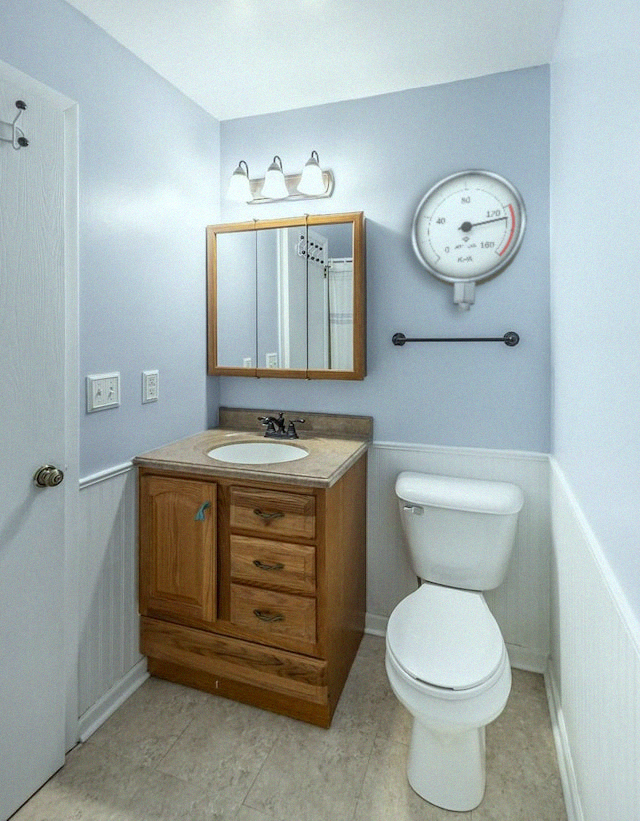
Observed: 130 kPa
